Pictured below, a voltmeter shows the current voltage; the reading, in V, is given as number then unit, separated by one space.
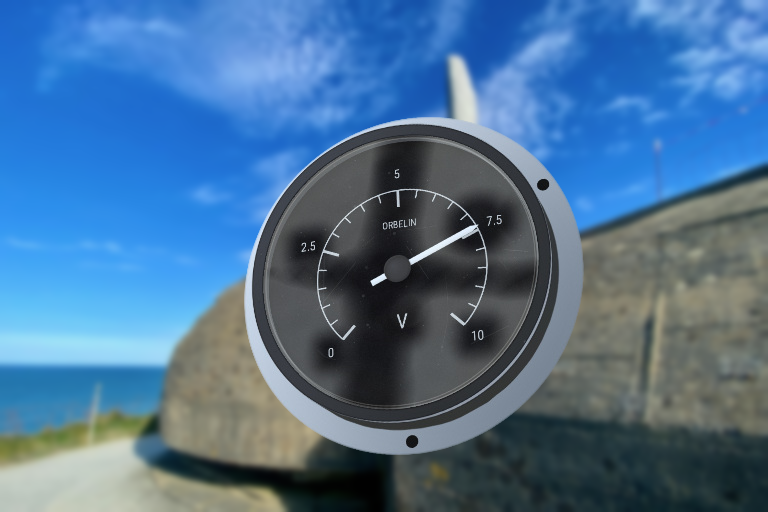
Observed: 7.5 V
